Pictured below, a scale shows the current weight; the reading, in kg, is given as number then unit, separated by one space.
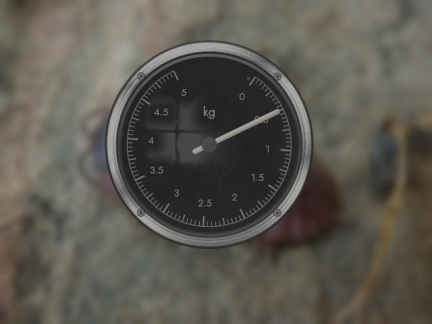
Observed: 0.5 kg
